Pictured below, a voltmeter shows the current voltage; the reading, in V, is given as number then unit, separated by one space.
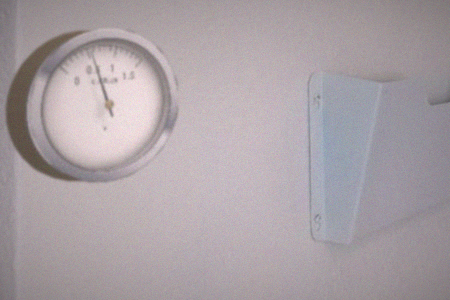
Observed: 0.5 V
